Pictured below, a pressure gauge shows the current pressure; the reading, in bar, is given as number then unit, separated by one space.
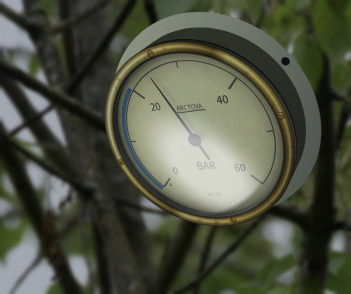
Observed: 25 bar
